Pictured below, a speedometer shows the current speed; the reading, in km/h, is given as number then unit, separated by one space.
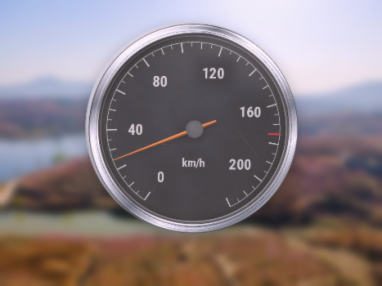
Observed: 25 km/h
